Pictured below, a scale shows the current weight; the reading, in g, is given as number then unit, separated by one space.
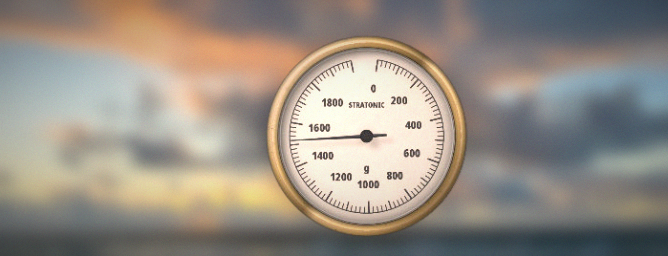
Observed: 1520 g
